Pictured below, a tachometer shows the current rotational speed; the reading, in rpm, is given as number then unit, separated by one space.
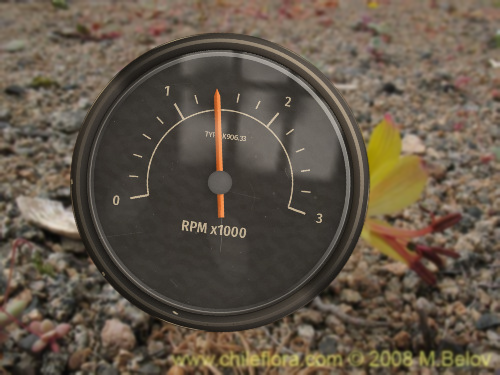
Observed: 1400 rpm
